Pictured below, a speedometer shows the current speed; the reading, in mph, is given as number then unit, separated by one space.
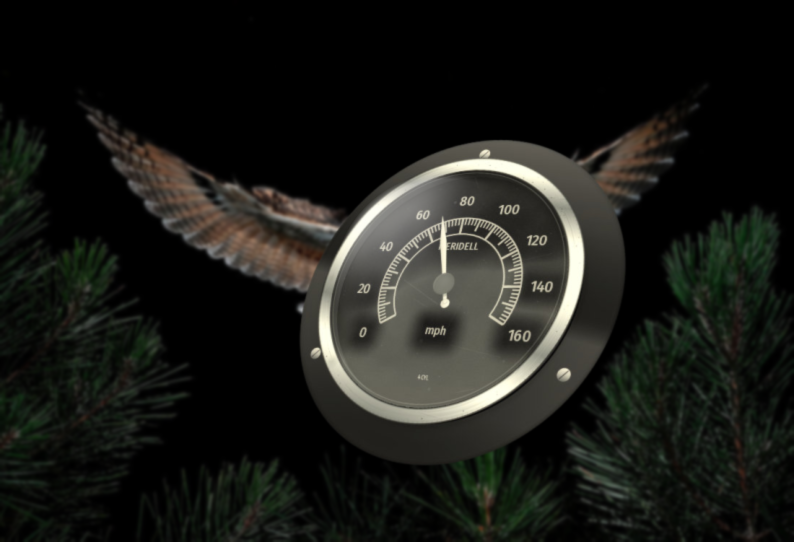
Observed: 70 mph
